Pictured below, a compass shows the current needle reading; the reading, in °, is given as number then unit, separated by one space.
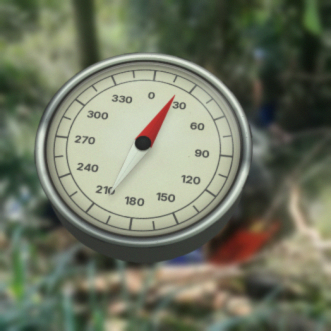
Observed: 22.5 °
